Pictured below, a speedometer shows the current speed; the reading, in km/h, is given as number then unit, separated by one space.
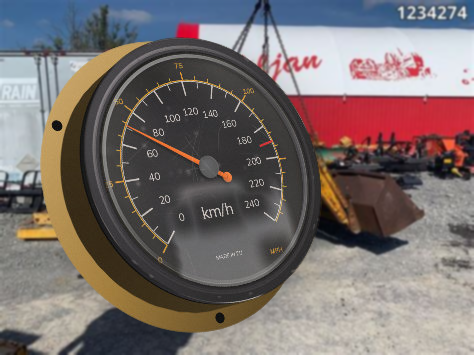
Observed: 70 km/h
